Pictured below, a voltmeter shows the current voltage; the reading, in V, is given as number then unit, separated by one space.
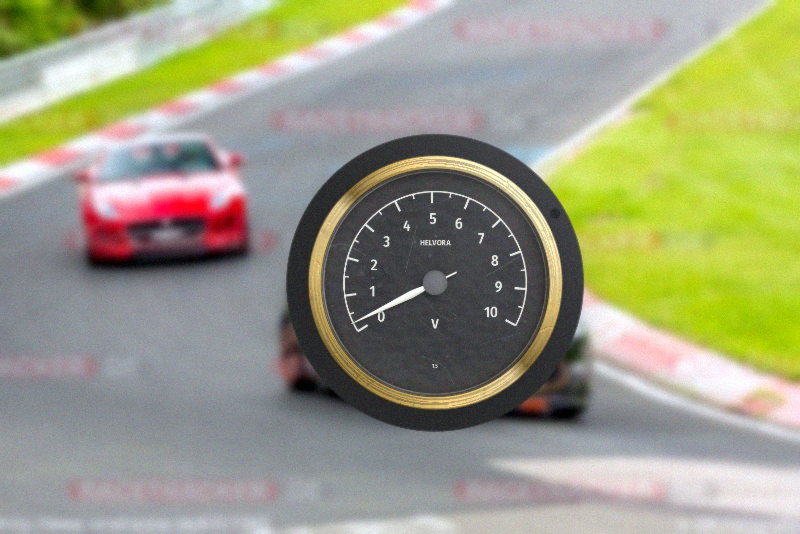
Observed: 0.25 V
